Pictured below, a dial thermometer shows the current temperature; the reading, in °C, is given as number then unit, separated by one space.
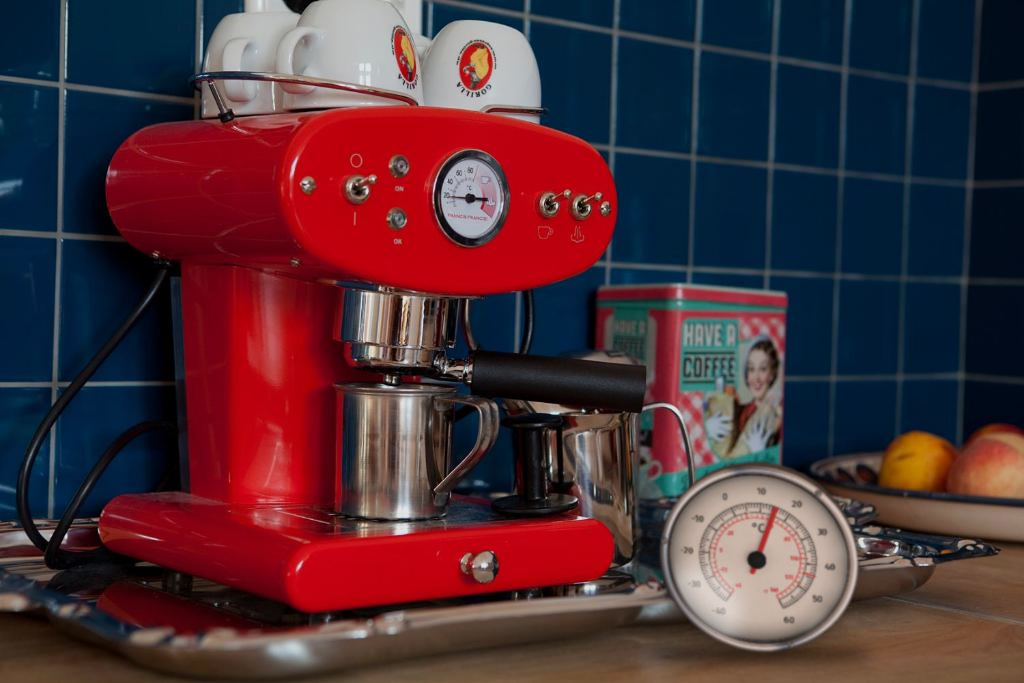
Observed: 15 °C
